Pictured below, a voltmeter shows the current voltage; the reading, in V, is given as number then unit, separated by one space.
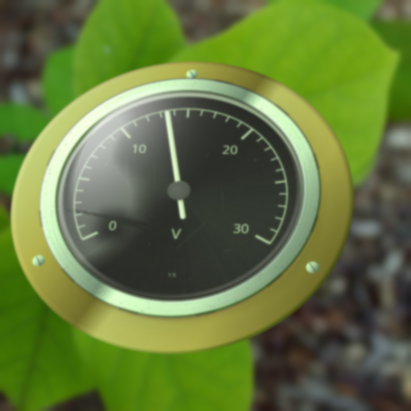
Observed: 13.5 V
